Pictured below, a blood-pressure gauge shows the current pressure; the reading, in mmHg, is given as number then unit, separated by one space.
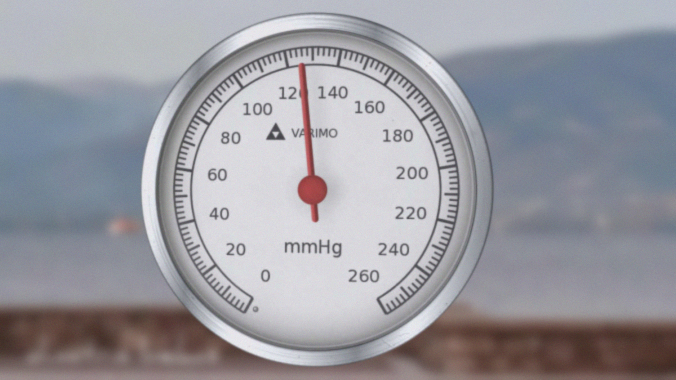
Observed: 126 mmHg
